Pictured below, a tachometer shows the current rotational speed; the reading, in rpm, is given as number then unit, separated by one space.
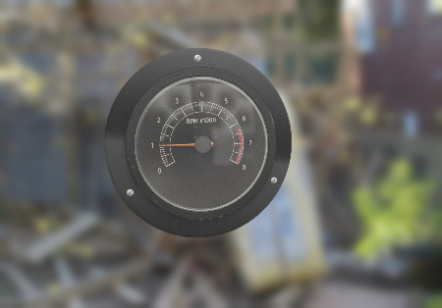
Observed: 1000 rpm
